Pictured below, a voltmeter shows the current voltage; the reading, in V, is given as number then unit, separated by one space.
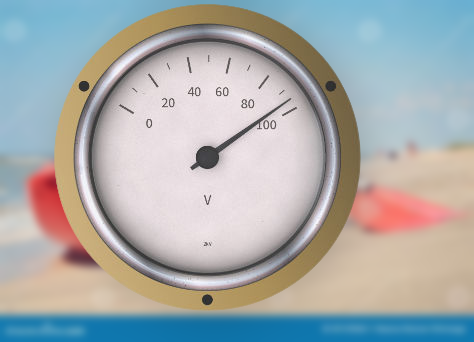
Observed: 95 V
